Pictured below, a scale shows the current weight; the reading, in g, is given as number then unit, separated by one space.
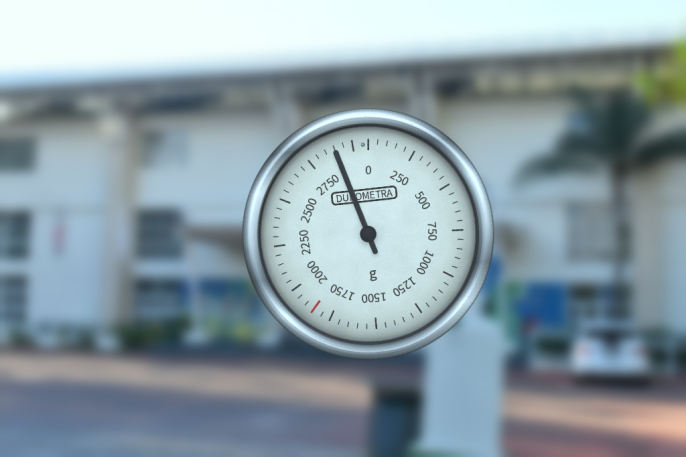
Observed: 2900 g
